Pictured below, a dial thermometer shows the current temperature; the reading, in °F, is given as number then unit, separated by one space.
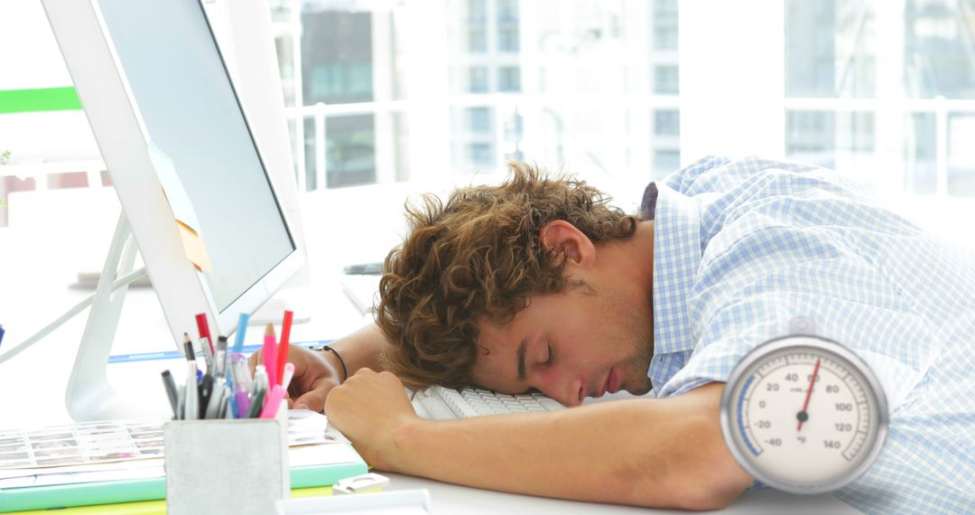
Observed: 60 °F
